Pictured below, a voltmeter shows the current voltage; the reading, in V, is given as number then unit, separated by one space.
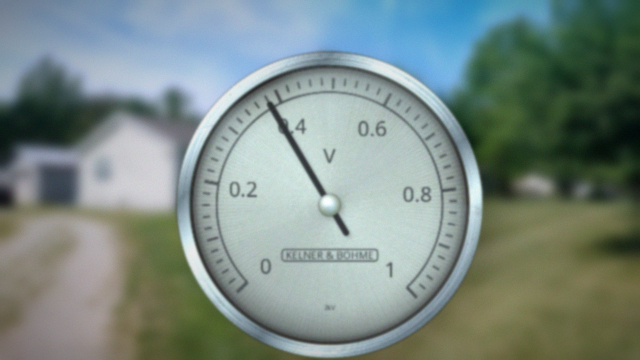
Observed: 0.38 V
